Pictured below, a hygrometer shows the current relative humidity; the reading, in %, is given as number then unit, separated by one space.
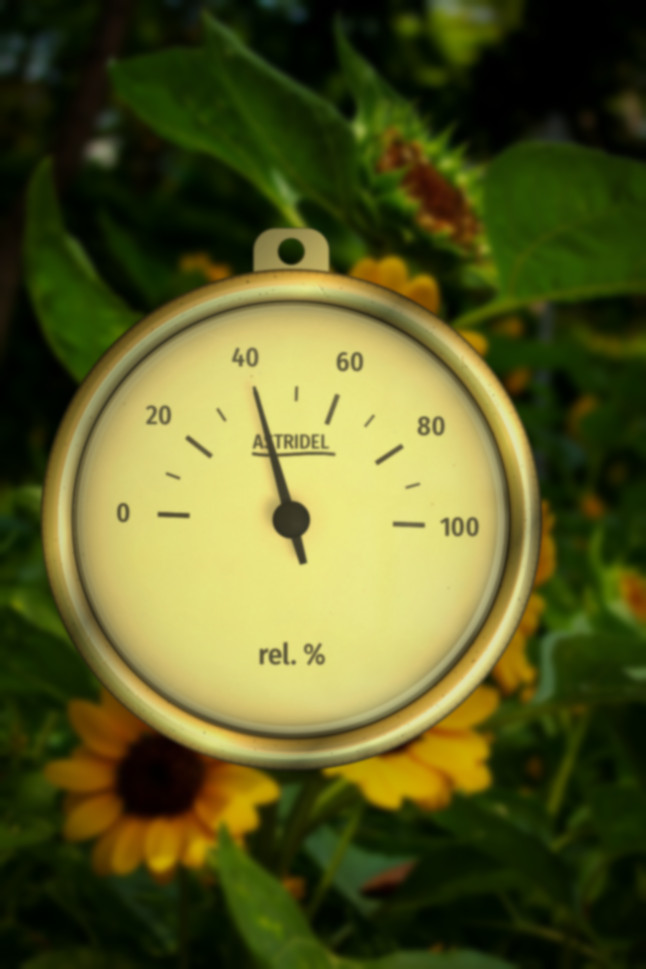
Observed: 40 %
